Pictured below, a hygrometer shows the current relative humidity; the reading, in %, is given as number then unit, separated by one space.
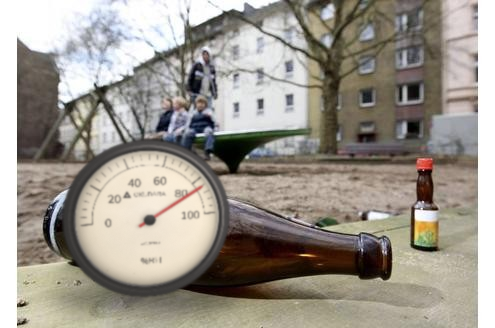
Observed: 84 %
